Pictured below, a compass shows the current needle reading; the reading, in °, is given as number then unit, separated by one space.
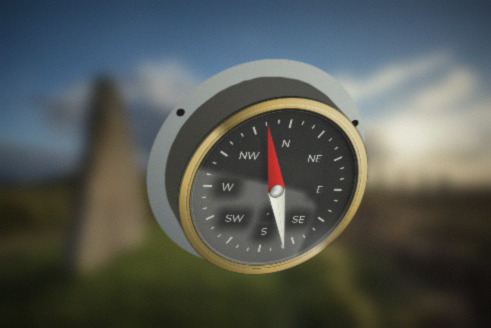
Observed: 340 °
